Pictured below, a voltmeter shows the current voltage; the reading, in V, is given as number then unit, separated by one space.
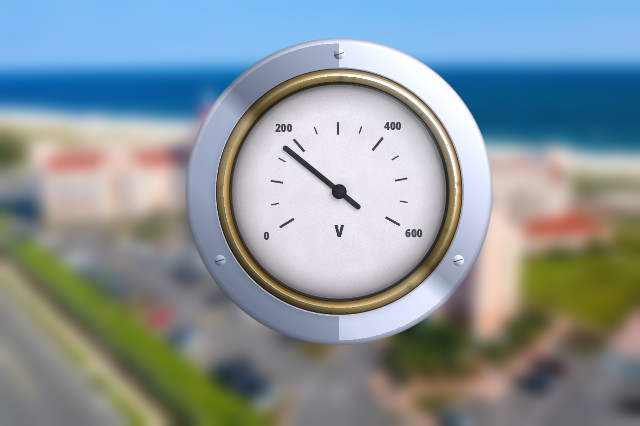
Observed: 175 V
